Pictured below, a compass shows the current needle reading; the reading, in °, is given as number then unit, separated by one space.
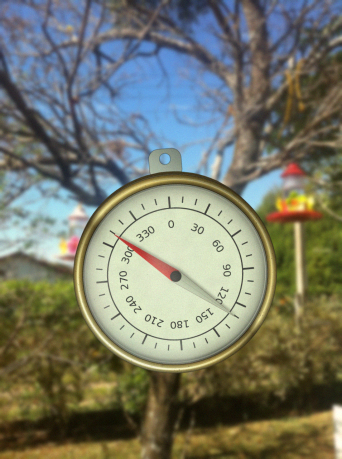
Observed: 310 °
